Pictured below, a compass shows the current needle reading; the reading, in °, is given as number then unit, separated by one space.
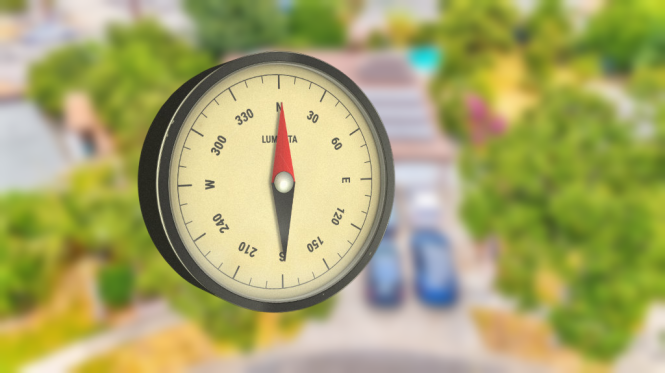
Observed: 0 °
